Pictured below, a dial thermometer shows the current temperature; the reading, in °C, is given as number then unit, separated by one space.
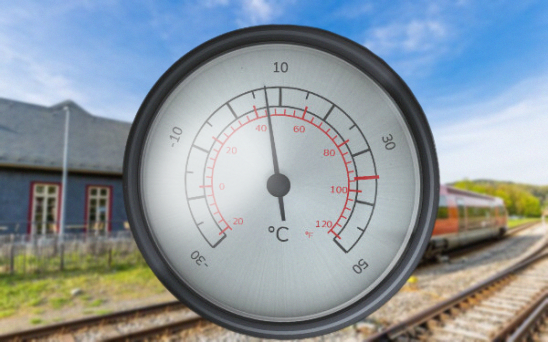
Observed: 7.5 °C
